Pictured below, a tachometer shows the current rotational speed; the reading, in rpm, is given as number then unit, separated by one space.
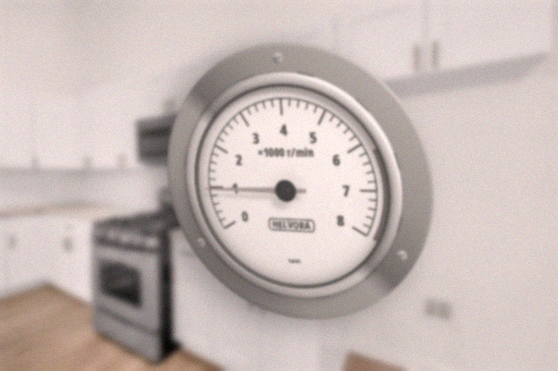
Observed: 1000 rpm
